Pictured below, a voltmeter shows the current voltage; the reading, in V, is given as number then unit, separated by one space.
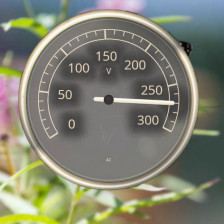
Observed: 270 V
